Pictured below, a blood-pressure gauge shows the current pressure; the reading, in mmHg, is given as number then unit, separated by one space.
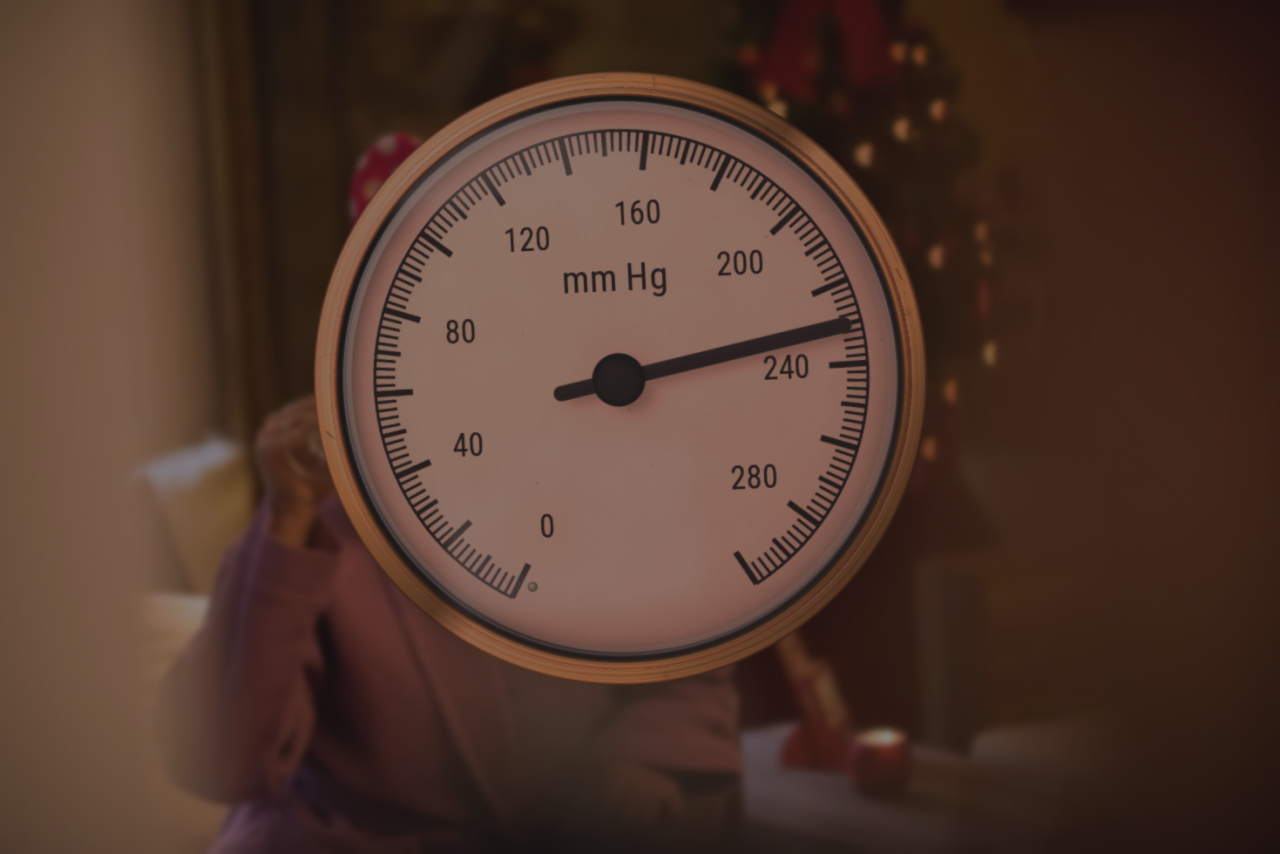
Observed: 230 mmHg
